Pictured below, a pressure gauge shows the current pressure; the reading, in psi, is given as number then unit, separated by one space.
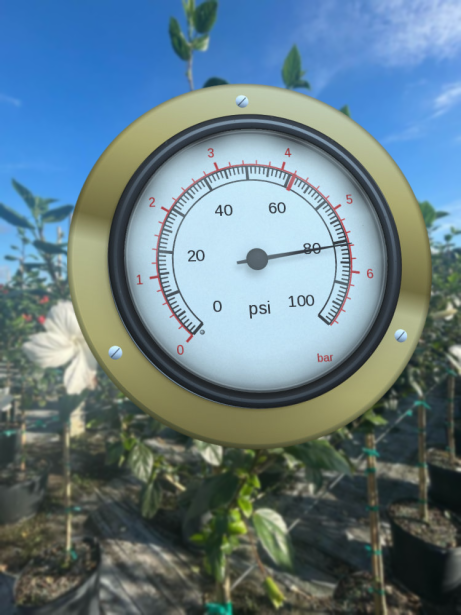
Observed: 81 psi
